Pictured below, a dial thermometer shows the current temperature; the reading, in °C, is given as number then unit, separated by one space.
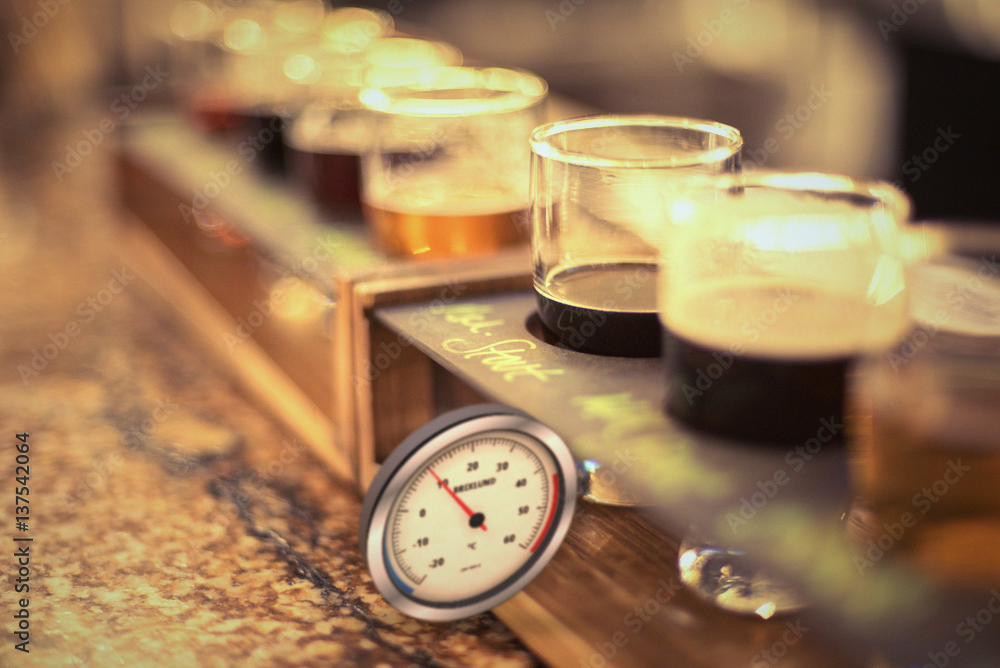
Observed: 10 °C
